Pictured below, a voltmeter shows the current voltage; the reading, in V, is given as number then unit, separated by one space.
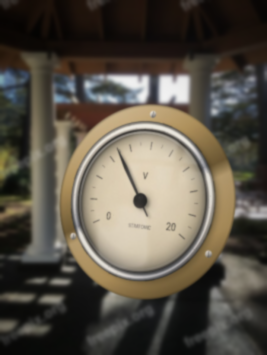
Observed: 7 V
